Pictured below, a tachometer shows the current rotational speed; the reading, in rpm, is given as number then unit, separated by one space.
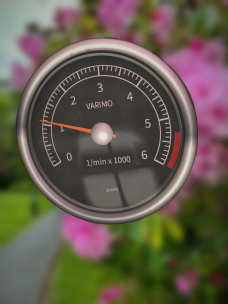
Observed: 1100 rpm
